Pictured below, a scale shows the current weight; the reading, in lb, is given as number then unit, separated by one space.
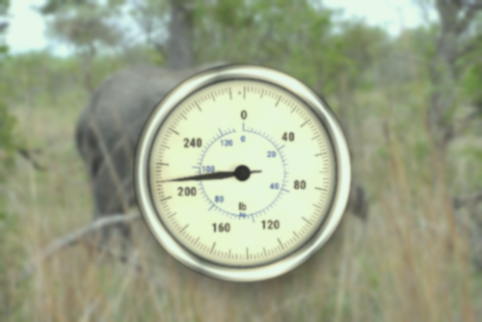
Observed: 210 lb
